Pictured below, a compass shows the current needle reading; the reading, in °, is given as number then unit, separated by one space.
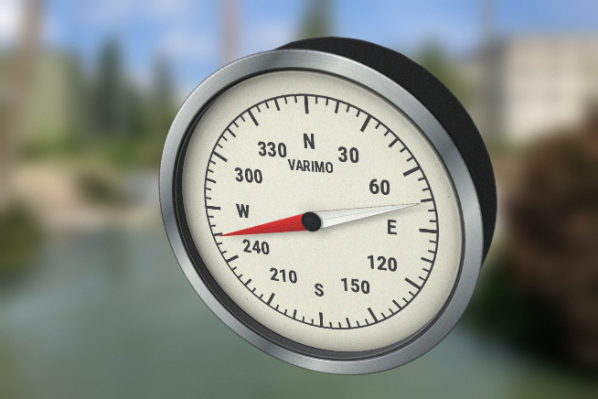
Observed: 255 °
